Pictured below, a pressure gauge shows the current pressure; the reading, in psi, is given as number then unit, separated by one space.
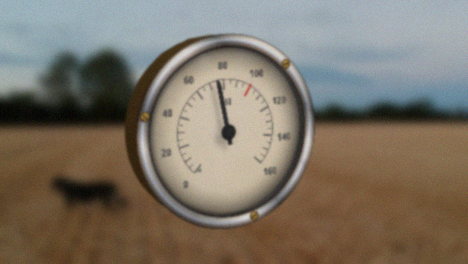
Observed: 75 psi
